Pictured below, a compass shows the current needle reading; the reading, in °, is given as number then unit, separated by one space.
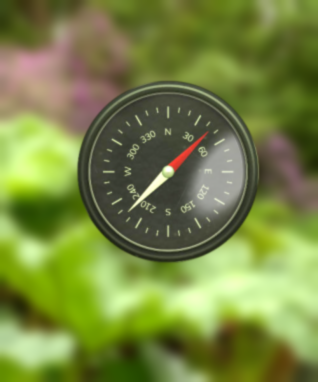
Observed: 45 °
